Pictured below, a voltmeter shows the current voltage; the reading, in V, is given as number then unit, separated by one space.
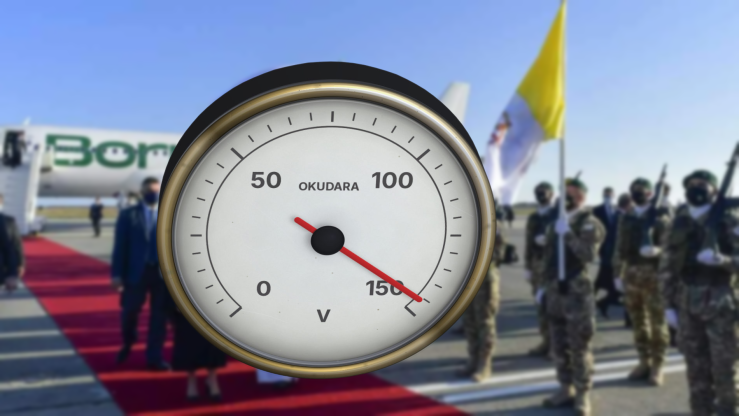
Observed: 145 V
